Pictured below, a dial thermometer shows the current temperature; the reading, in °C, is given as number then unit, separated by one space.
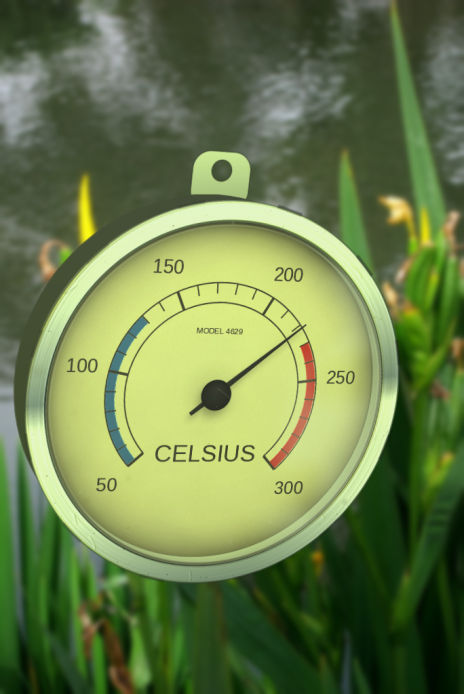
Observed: 220 °C
